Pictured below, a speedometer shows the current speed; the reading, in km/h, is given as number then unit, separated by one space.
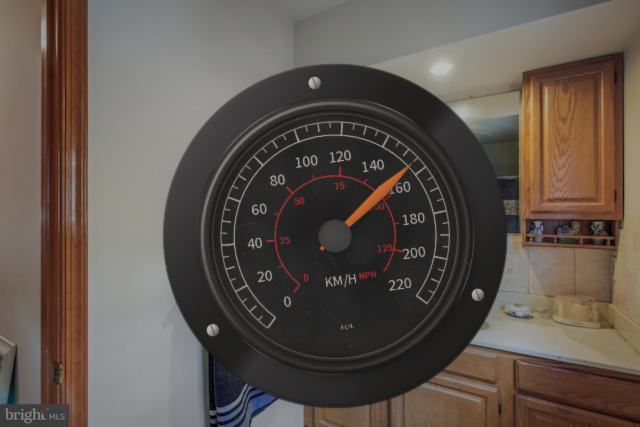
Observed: 155 km/h
